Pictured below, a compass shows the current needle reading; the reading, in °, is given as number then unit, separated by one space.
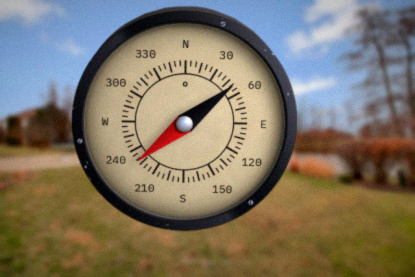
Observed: 230 °
